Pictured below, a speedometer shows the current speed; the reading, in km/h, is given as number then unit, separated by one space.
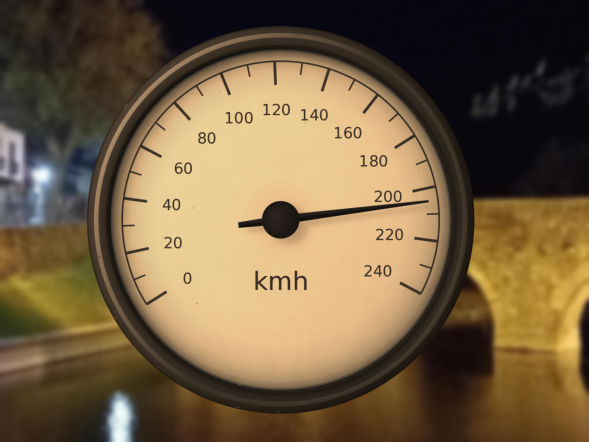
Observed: 205 km/h
